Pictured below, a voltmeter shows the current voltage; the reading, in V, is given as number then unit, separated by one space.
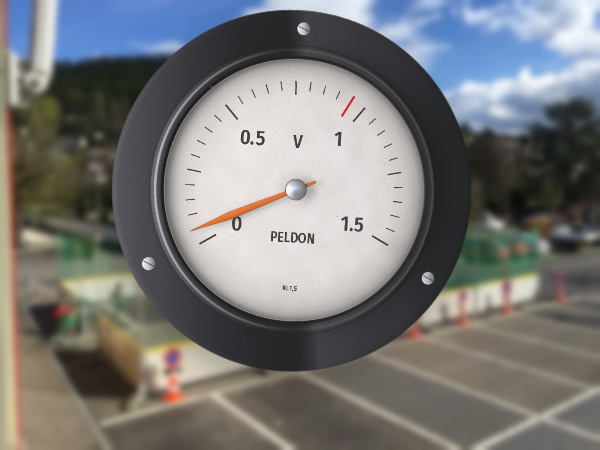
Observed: 0.05 V
